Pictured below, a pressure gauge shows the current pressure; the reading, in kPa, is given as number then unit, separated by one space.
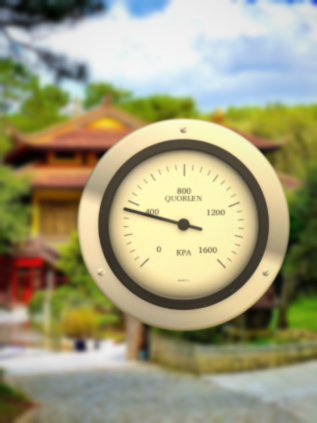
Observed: 350 kPa
